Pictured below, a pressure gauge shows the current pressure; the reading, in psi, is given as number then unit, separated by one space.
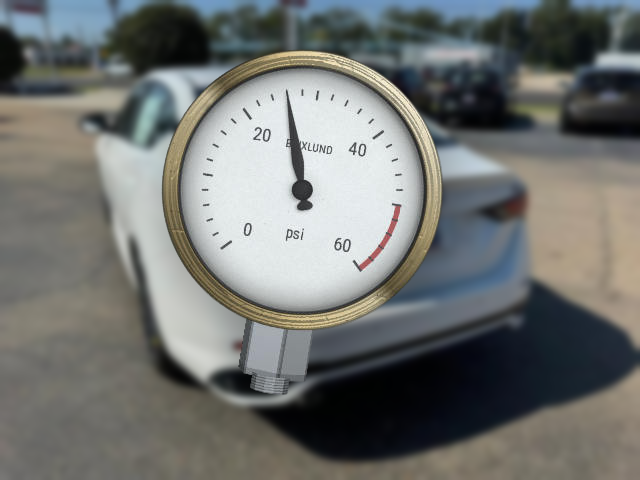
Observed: 26 psi
